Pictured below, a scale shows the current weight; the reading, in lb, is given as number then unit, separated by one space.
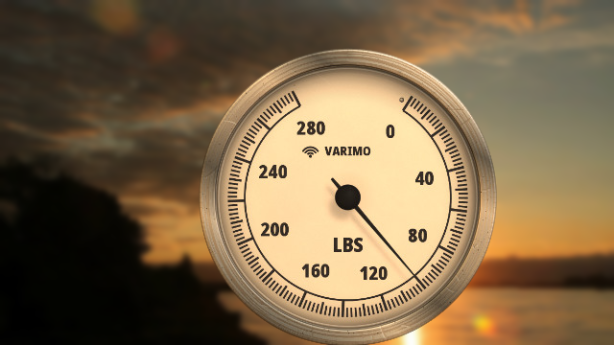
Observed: 100 lb
